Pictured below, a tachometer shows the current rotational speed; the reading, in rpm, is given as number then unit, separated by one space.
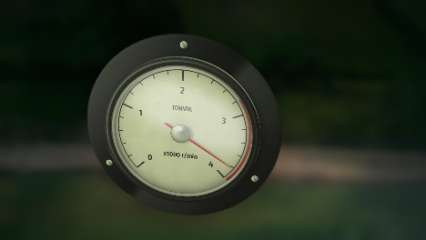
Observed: 3800 rpm
